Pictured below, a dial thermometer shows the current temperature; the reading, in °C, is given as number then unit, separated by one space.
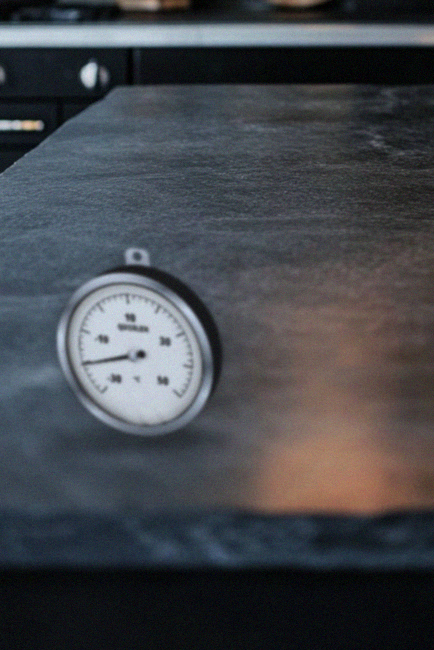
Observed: -20 °C
